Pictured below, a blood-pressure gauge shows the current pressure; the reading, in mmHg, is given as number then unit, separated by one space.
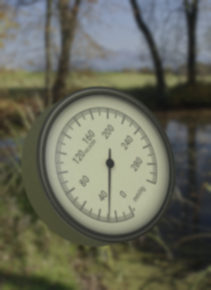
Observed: 30 mmHg
